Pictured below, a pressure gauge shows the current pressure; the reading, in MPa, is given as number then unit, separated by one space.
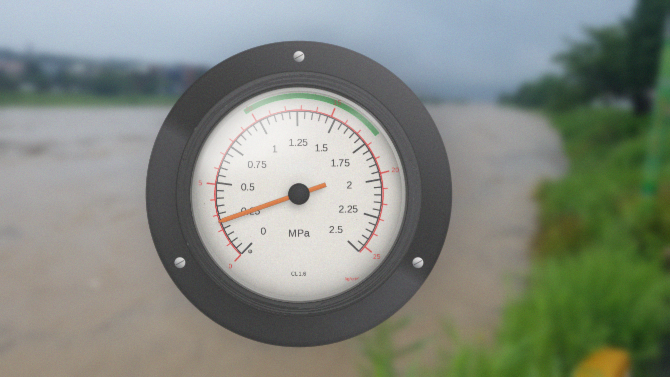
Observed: 0.25 MPa
